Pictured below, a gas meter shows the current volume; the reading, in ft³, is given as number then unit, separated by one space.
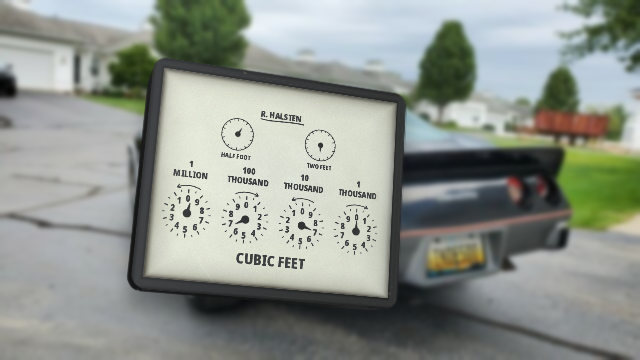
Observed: 967000 ft³
